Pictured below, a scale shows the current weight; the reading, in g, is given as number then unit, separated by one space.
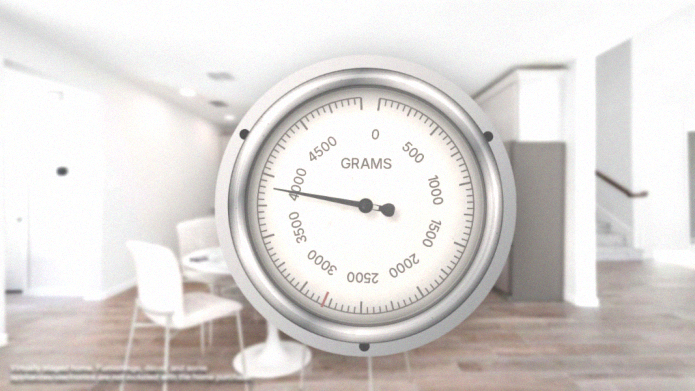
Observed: 3900 g
